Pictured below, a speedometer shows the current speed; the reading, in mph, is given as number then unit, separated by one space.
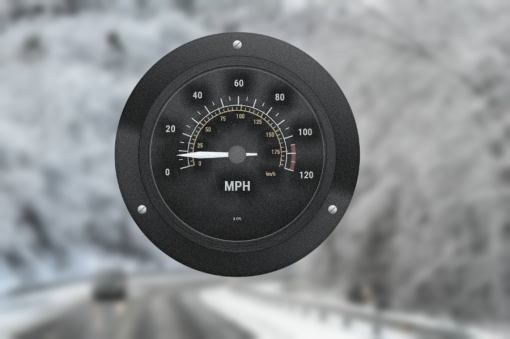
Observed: 7.5 mph
